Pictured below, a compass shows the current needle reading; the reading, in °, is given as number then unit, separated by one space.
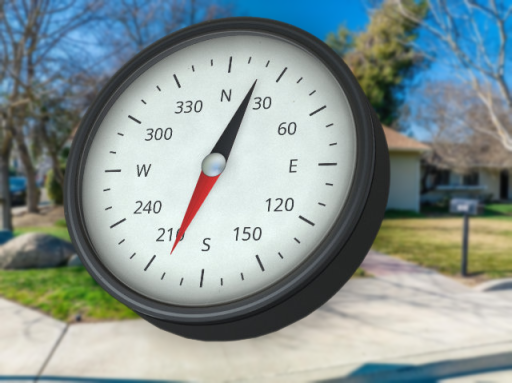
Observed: 200 °
